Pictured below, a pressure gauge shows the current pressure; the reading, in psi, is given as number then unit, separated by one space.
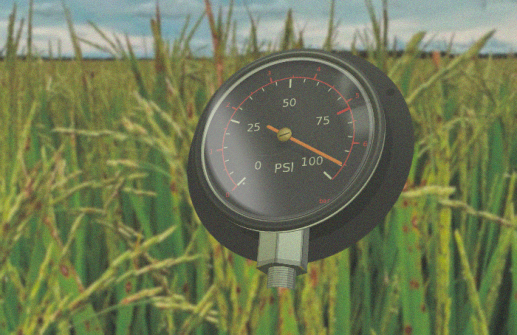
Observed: 95 psi
